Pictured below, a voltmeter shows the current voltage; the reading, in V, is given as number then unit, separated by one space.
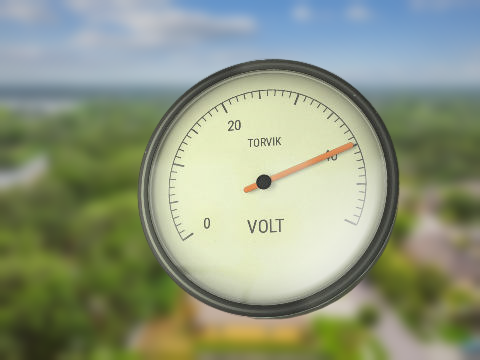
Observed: 40 V
